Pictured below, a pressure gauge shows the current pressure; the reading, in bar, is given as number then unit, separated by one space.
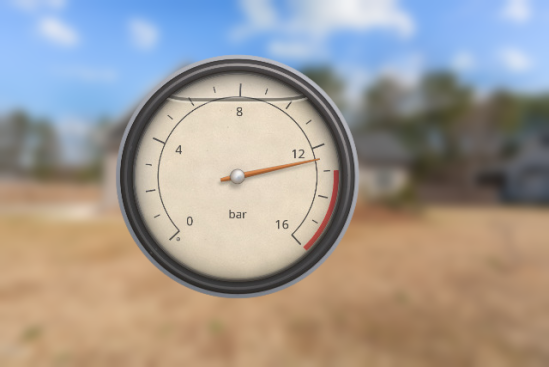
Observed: 12.5 bar
